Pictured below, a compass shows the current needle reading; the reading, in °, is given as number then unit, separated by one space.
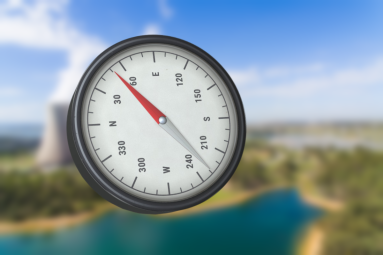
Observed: 50 °
